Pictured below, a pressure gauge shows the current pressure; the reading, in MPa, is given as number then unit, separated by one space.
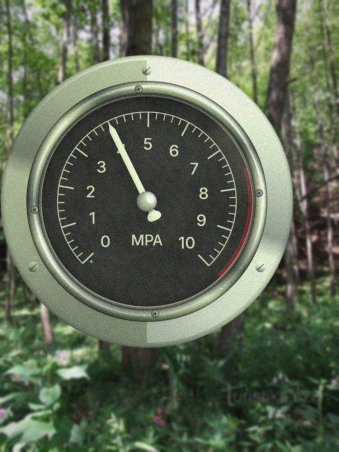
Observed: 4 MPa
